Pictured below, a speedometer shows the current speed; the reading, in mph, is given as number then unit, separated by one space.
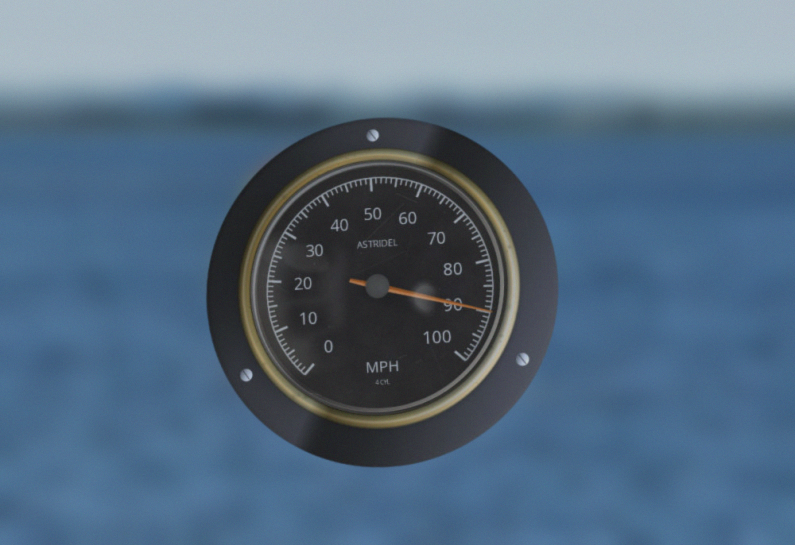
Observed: 90 mph
